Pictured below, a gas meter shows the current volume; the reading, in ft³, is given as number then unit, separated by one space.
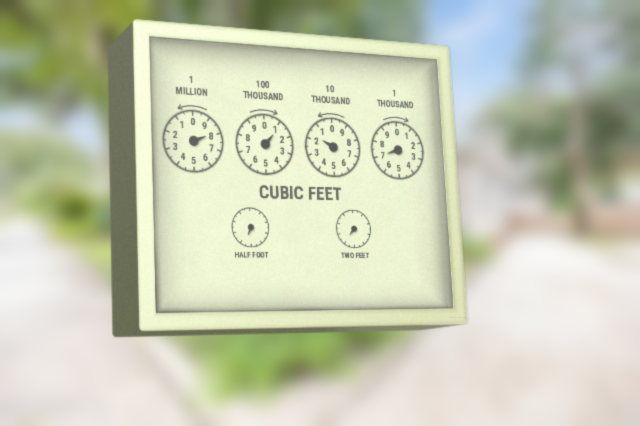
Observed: 811700 ft³
